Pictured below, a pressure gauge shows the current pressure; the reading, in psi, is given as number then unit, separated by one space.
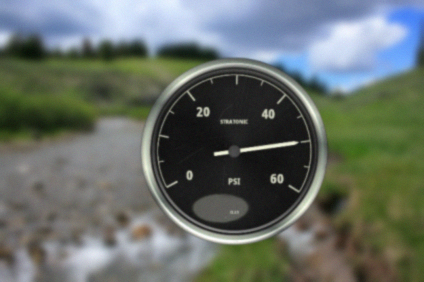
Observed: 50 psi
